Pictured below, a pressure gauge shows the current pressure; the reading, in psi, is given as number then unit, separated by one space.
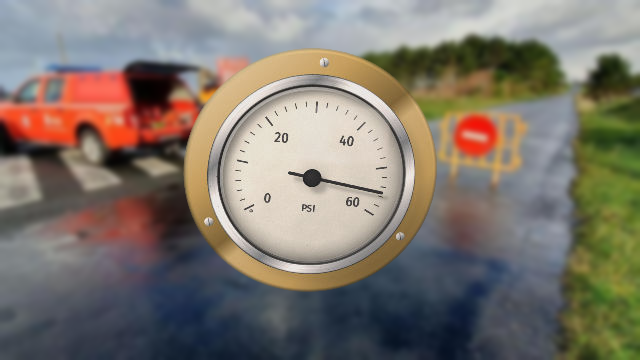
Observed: 55 psi
